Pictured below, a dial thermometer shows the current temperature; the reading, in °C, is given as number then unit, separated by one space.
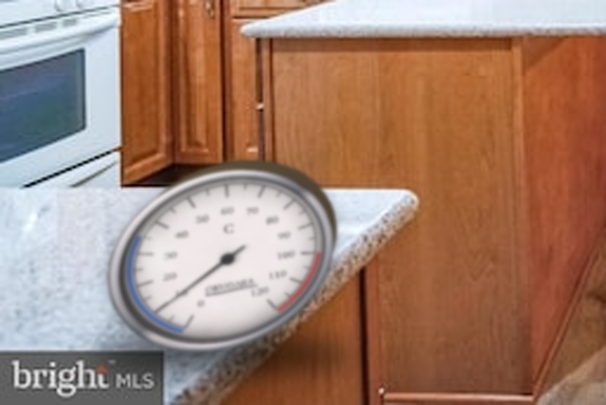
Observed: 10 °C
